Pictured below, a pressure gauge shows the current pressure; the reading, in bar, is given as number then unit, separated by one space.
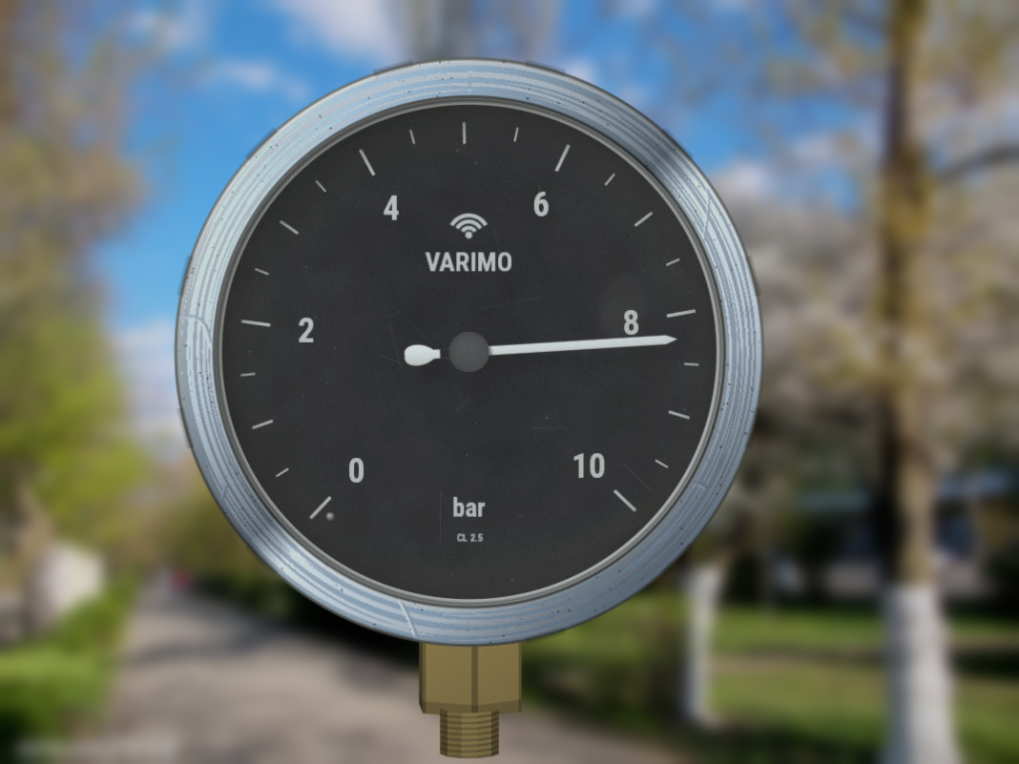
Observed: 8.25 bar
